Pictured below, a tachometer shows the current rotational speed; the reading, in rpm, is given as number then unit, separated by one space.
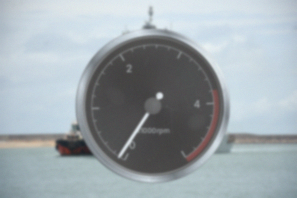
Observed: 100 rpm
